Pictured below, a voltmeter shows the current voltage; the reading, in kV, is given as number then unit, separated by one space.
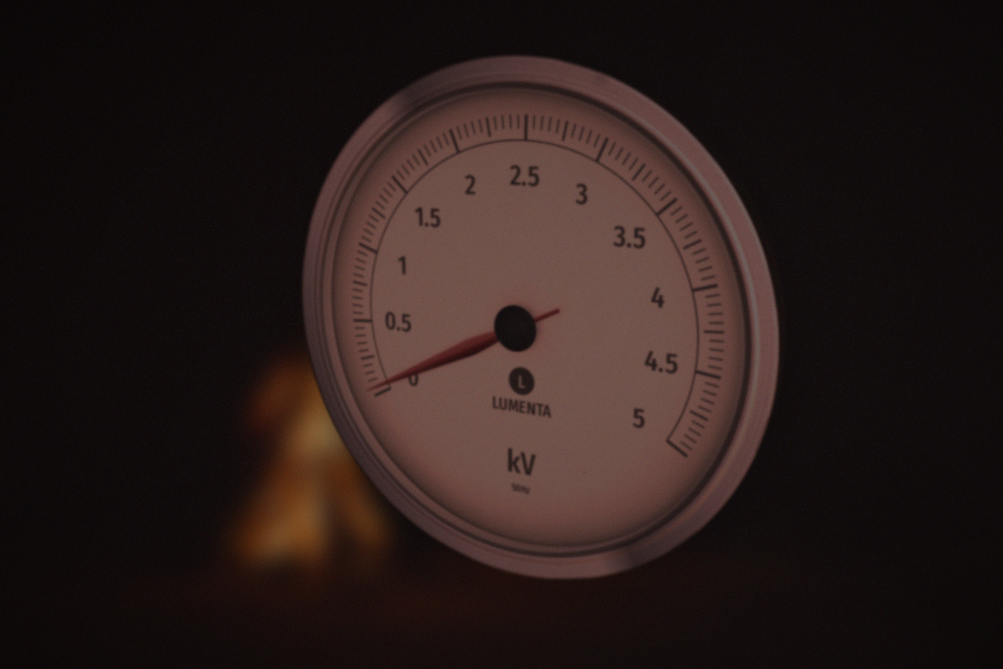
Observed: 0.05 kV
